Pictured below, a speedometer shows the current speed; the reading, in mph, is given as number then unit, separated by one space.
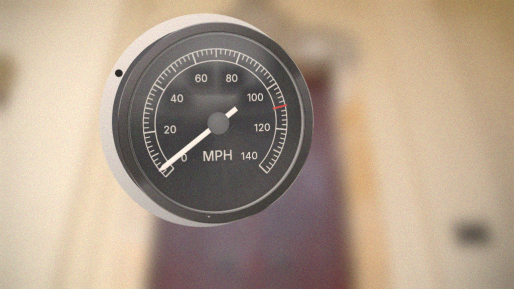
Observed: 4 mph
